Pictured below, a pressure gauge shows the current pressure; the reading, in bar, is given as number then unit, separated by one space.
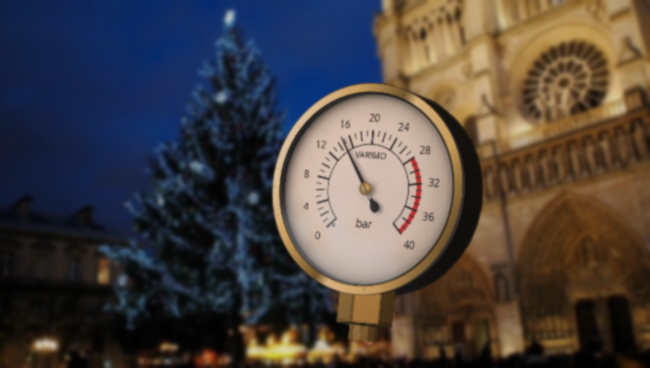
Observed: 15 bar
